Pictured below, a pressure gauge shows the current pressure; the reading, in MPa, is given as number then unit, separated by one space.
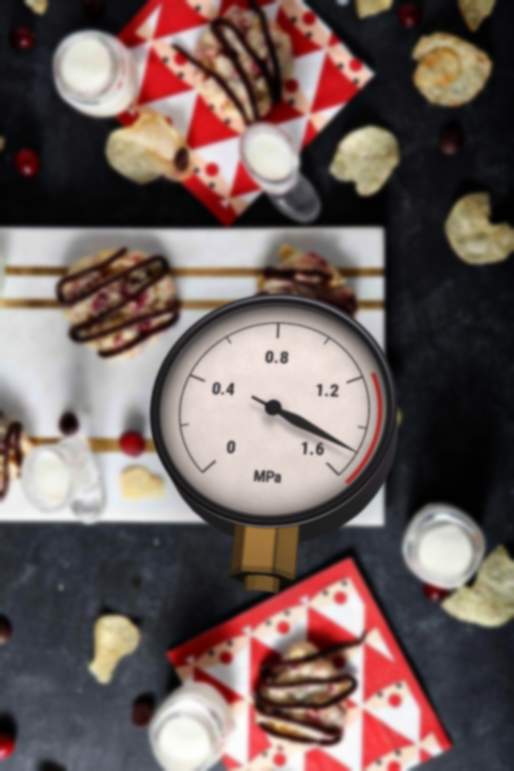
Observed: 1.5 MPa
